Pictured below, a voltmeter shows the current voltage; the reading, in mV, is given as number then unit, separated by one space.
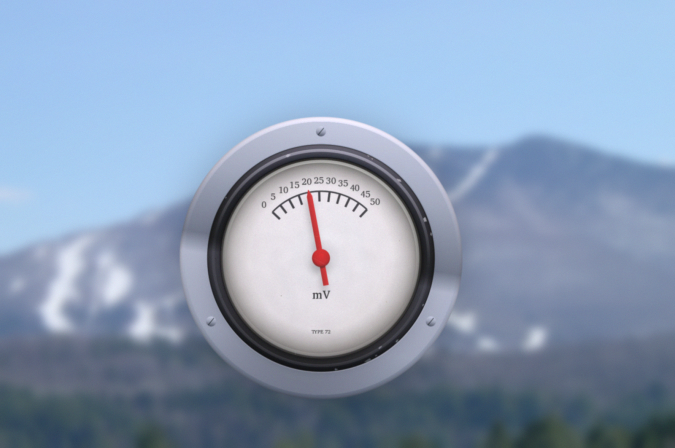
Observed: 20 mV
